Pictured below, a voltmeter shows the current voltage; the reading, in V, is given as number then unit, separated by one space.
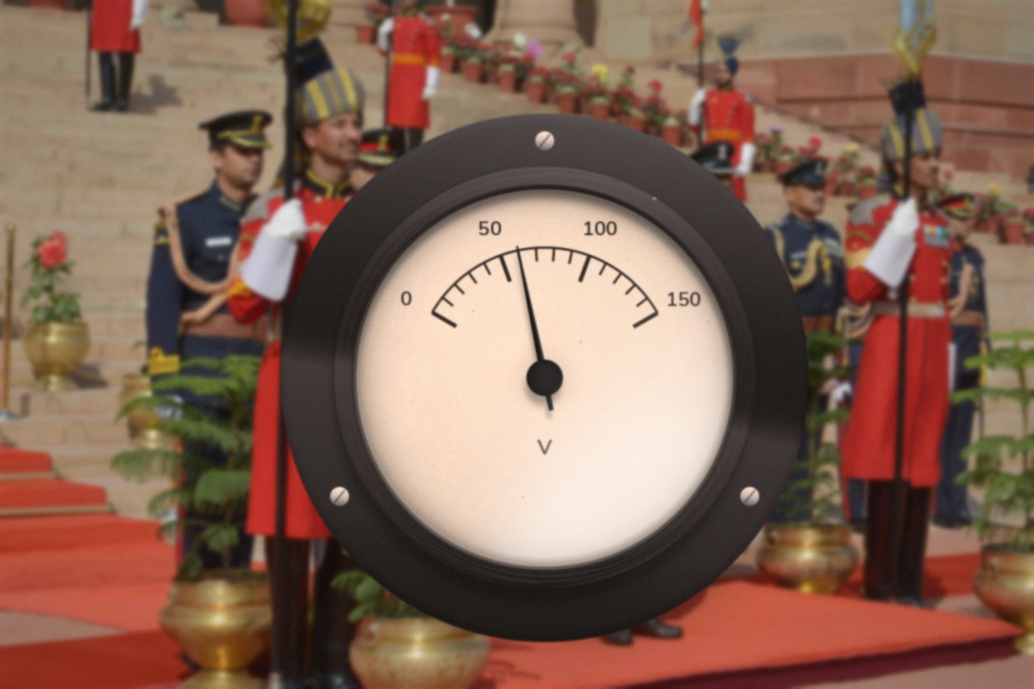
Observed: 60 V
